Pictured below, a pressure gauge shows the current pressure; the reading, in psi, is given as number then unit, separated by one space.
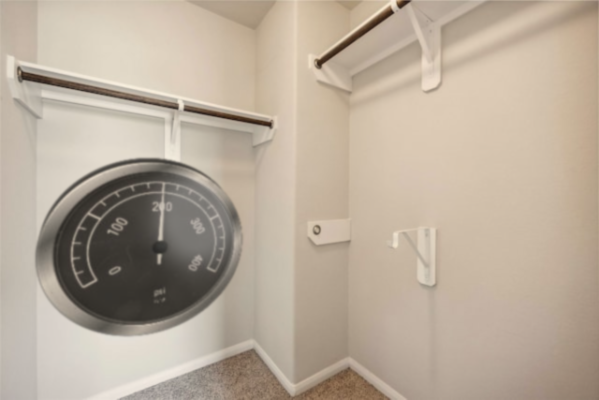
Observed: 200 psi
